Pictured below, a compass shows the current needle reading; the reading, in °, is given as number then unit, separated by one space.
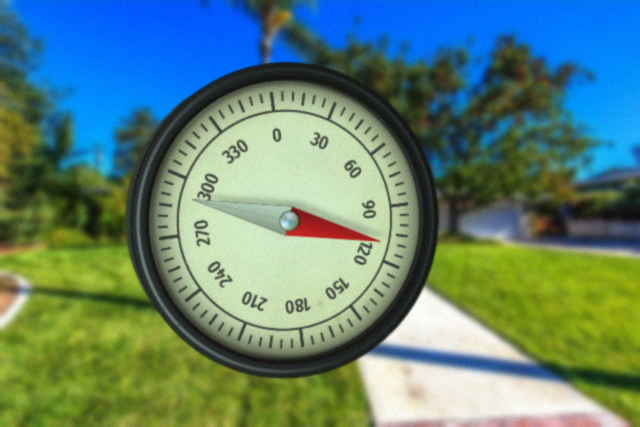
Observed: 110 °
